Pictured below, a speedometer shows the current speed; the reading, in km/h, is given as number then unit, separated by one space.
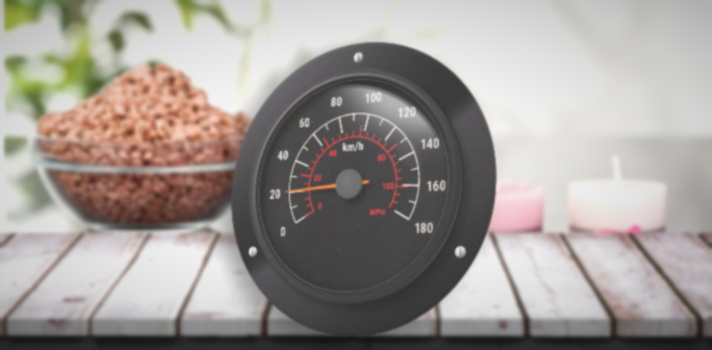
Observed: 20 km/h
